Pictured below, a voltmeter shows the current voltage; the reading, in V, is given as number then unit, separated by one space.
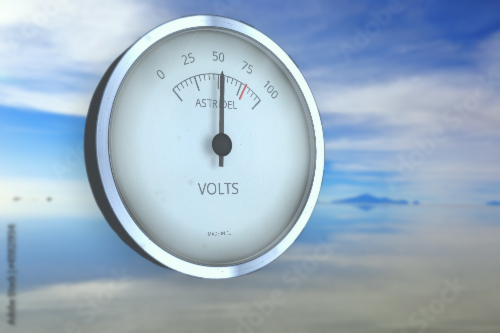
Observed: 50 V
